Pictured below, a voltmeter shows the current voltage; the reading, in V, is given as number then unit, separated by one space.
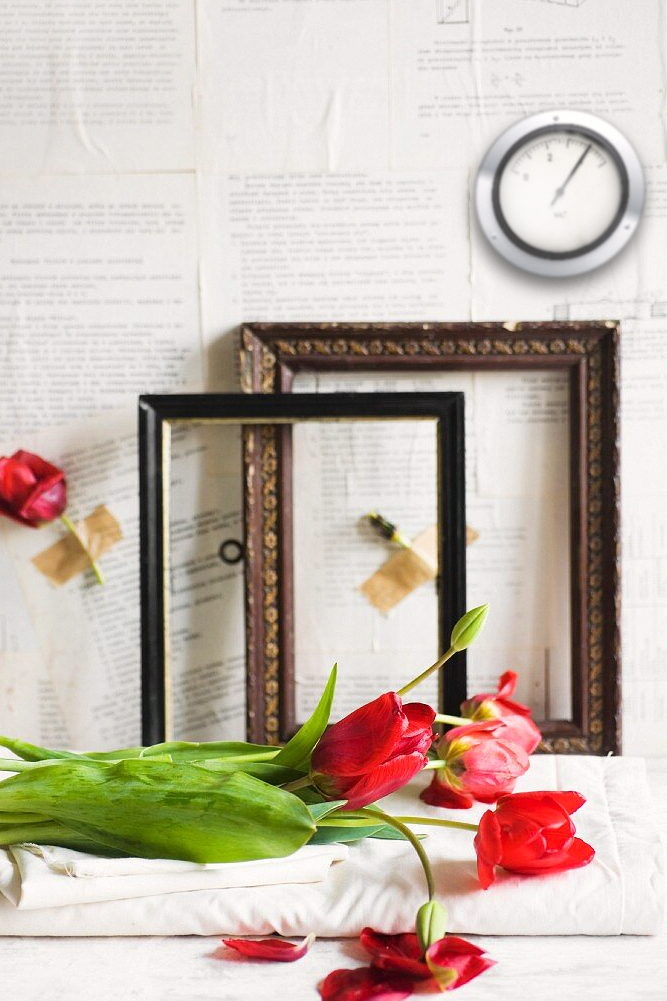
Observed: 4 V
